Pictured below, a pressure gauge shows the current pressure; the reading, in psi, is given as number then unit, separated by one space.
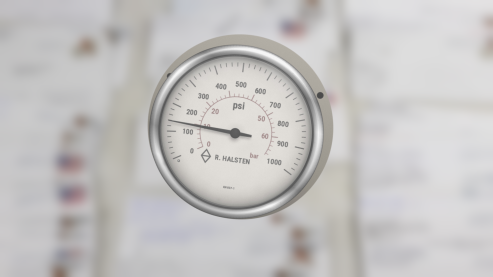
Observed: 140 psi
